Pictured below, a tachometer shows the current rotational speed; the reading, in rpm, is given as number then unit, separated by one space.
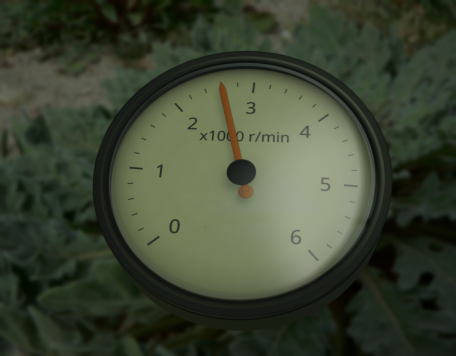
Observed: 2600 rpm
